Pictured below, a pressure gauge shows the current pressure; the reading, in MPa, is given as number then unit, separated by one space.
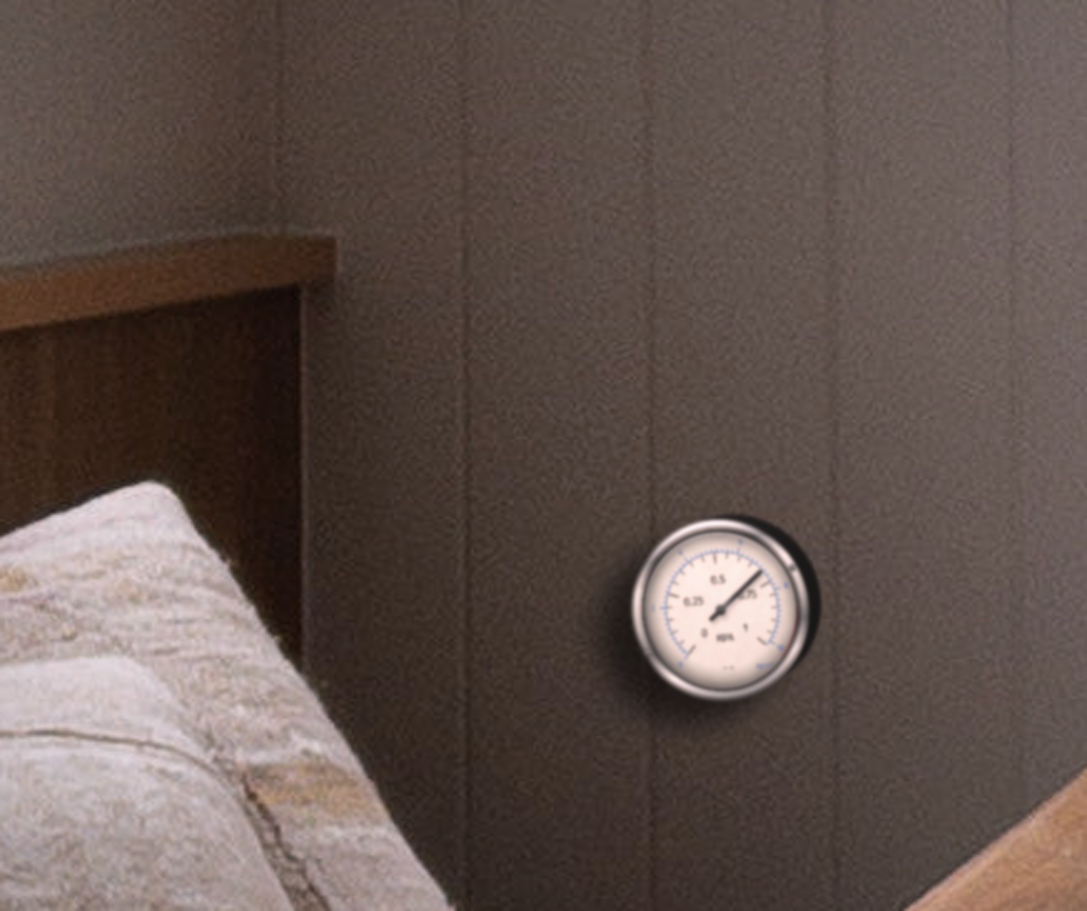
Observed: 0.7 MPa
